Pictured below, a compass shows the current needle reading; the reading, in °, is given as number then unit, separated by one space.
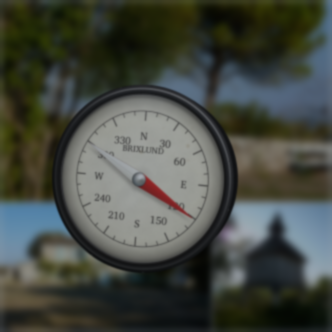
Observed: 120 °
